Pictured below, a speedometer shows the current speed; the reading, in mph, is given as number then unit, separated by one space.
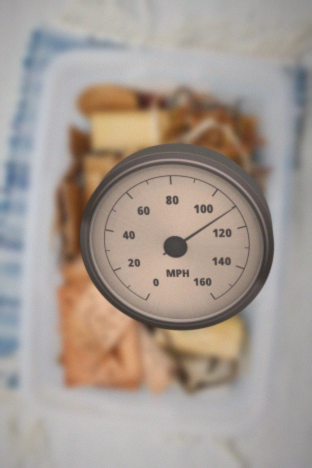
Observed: 110 mph
